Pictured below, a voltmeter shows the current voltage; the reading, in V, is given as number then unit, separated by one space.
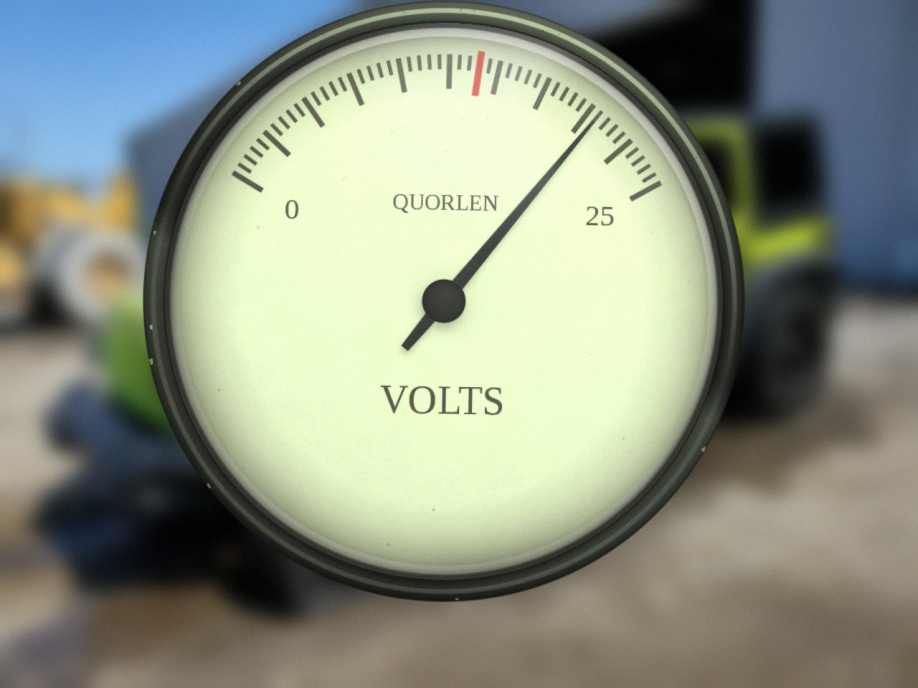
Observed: 20.5 V
